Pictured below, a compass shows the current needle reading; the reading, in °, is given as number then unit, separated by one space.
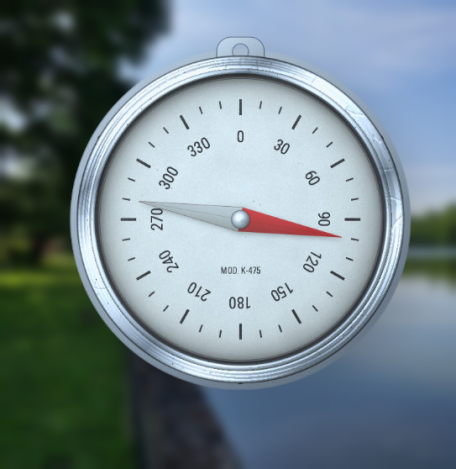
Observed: 100 °
